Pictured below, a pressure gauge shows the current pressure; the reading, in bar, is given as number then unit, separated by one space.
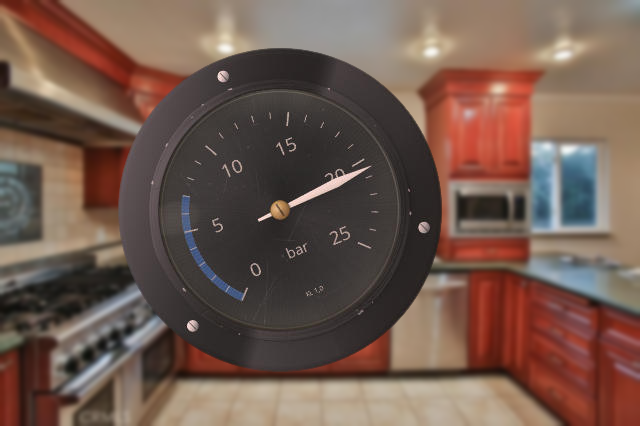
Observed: 20.5 bar
